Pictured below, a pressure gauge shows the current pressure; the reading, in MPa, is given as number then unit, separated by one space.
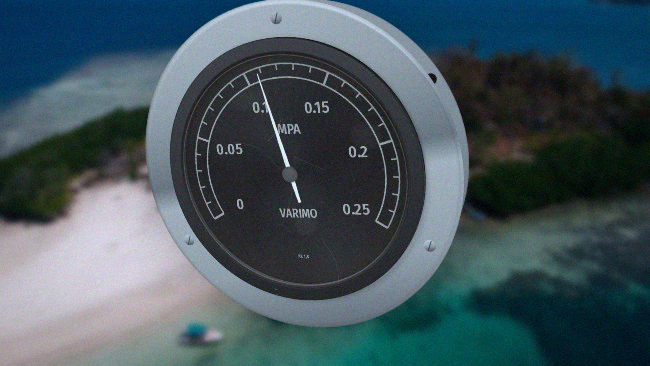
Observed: 0.11 MPa
